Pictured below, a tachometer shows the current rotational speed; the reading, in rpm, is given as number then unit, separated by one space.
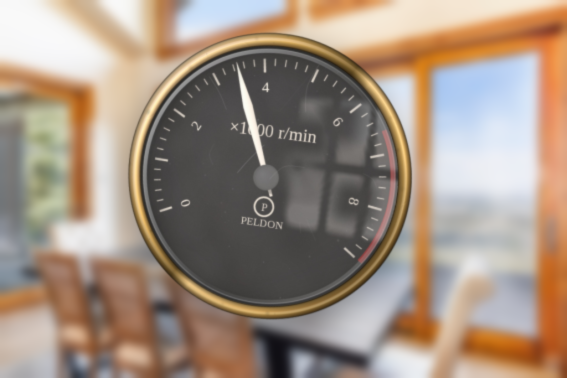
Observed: 3500 rpm
